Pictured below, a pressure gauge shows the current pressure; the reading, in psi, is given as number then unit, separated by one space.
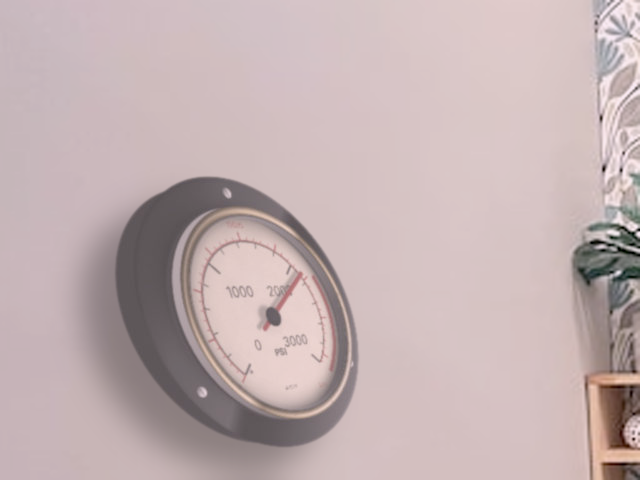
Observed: 2100 psi
